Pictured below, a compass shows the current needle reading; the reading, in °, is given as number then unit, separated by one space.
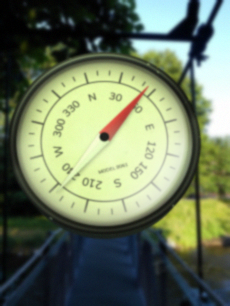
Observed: 55 °
